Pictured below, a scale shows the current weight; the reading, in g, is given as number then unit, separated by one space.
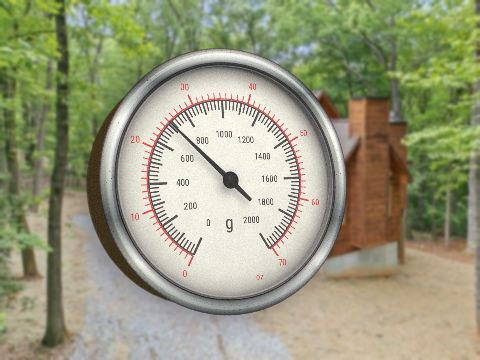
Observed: 700 g
